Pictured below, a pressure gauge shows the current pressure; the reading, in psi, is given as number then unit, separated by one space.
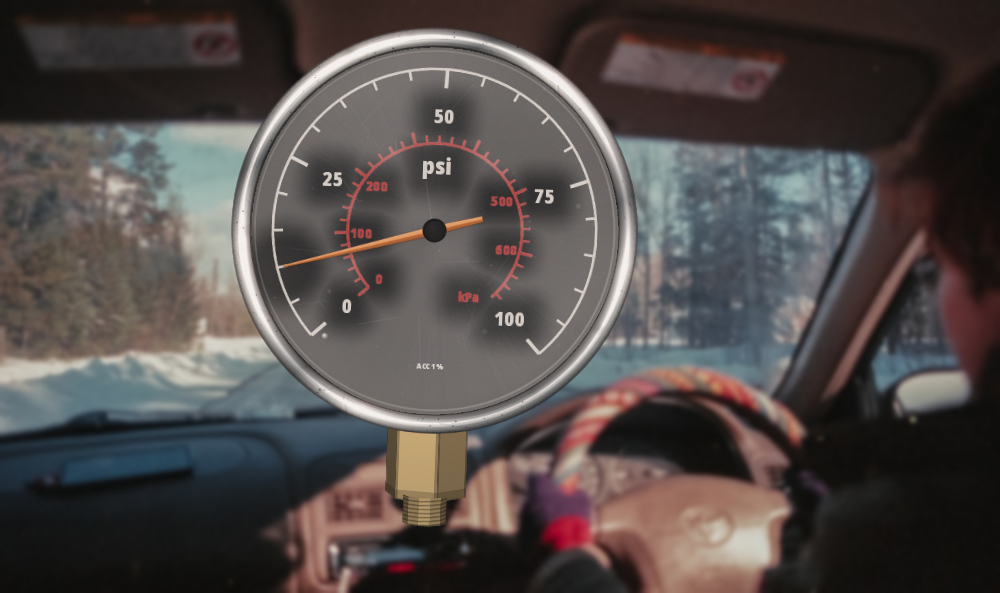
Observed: 10 psi
